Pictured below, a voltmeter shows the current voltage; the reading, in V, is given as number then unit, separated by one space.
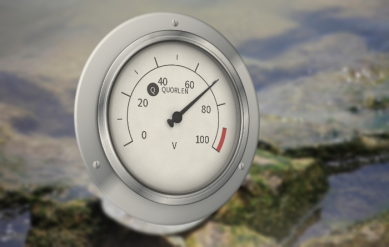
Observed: 70 V
